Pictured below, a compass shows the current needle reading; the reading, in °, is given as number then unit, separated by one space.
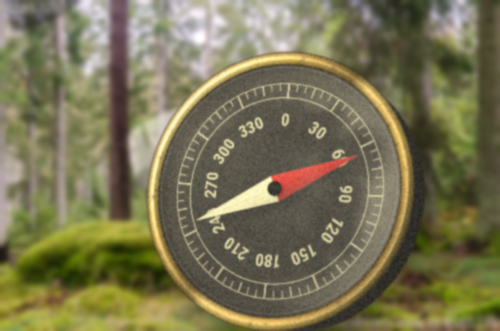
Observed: 65 °
